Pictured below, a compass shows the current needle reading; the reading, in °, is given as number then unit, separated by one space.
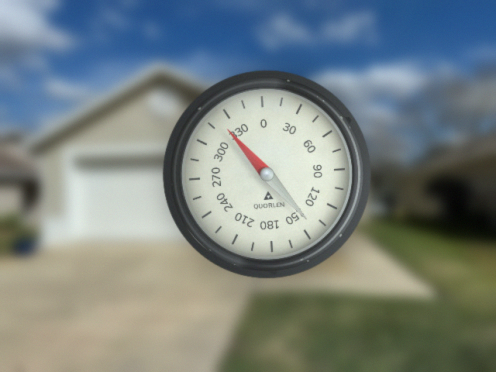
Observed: 322.5 °
